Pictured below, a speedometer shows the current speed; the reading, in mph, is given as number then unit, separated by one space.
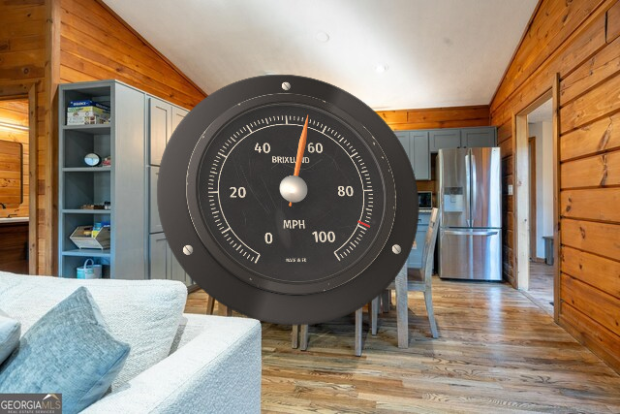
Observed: 55 mph
